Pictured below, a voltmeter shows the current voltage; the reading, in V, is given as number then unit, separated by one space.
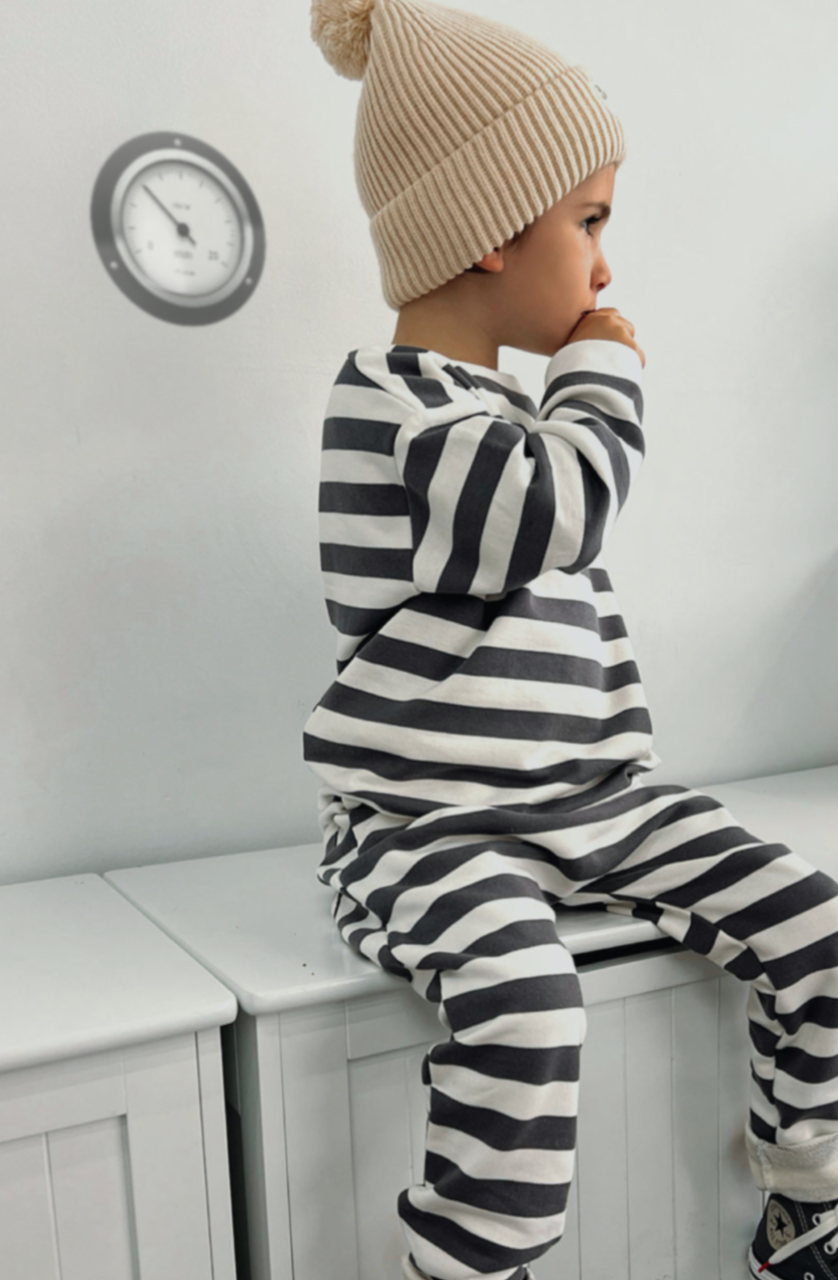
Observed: 7.5 V
